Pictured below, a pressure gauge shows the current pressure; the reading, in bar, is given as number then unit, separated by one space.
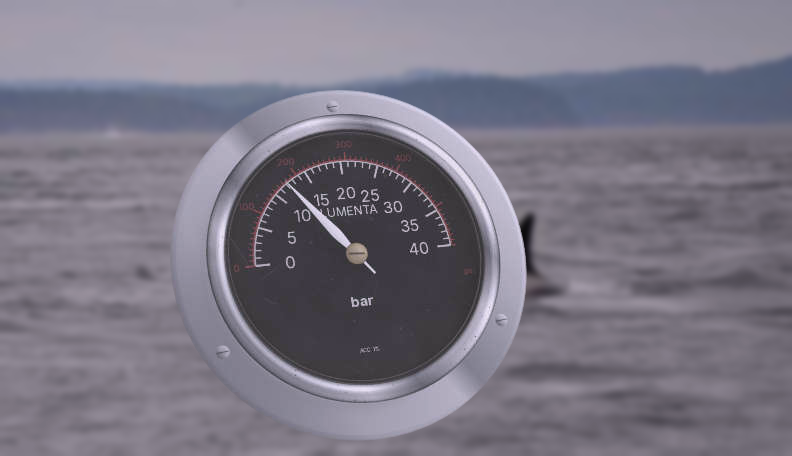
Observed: 12 bar
